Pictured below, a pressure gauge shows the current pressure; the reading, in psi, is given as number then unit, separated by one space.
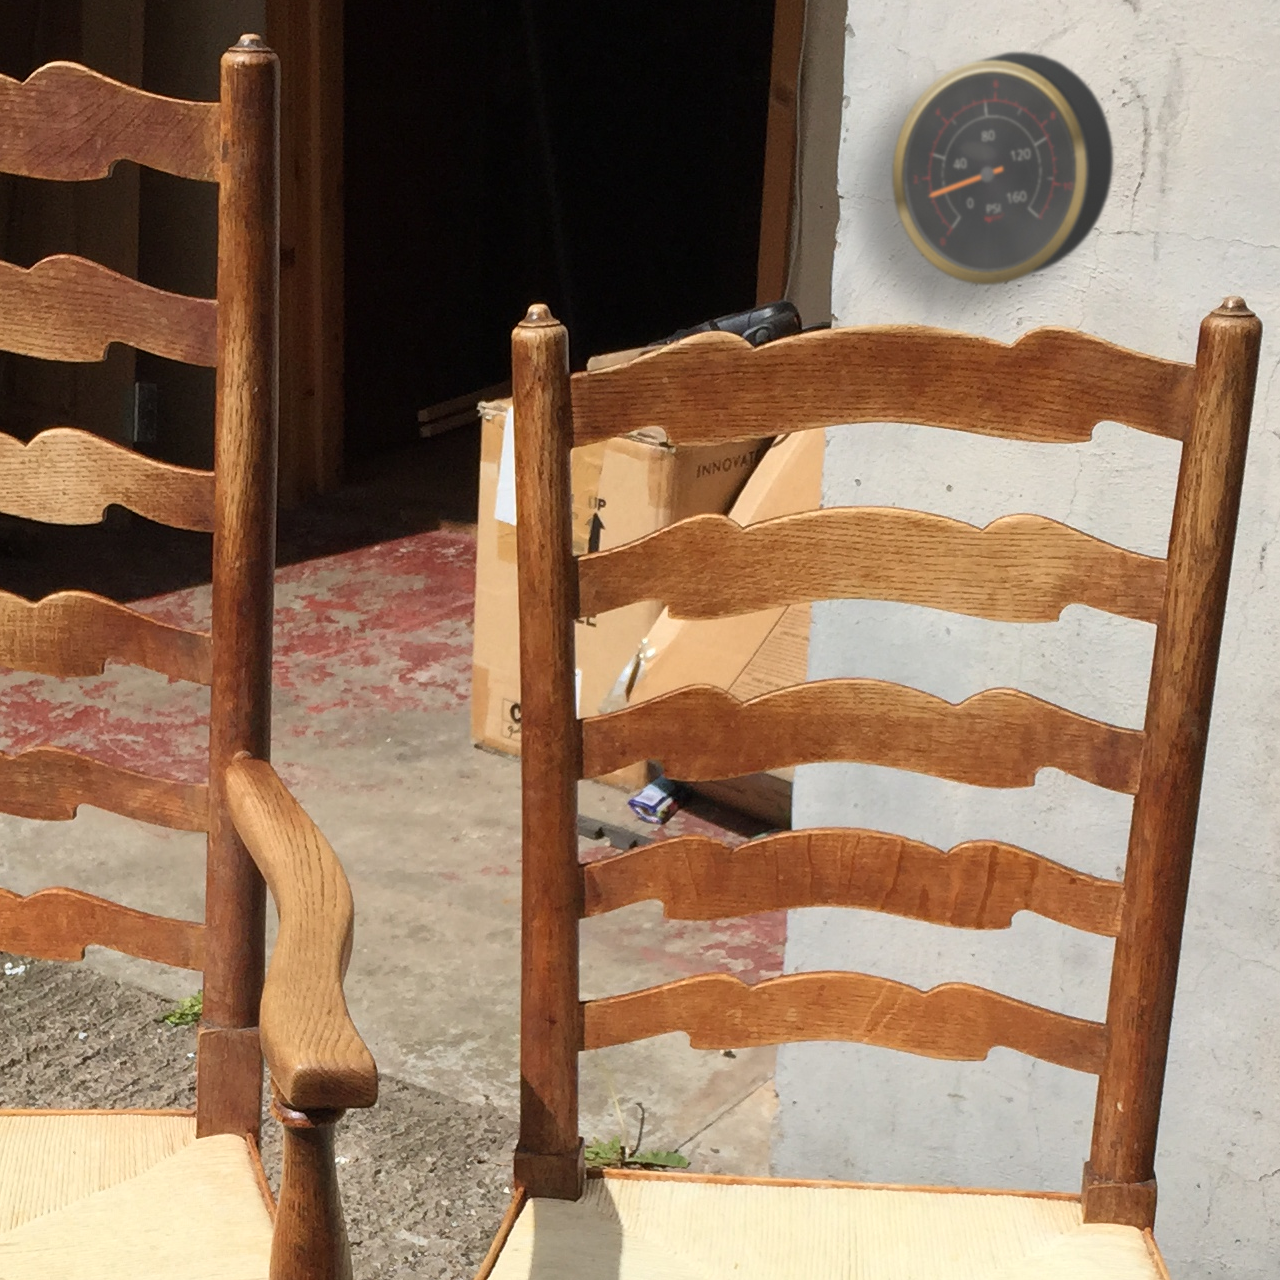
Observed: 20 psi
